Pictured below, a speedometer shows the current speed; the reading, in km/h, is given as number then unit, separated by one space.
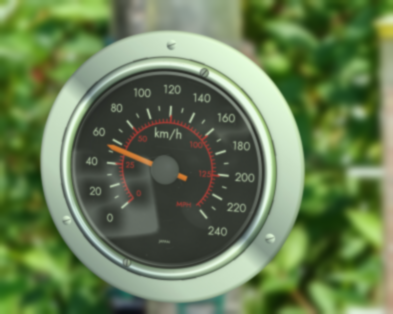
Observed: 55 km/h
